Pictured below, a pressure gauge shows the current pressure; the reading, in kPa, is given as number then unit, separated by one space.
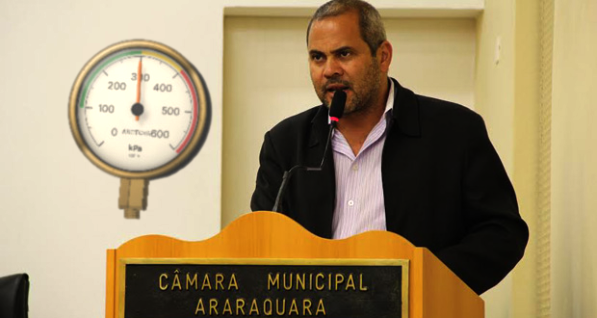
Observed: 300 kPa
